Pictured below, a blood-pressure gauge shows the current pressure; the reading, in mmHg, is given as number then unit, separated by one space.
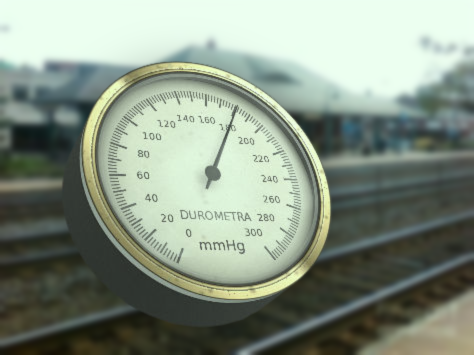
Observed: 180 mmHg
